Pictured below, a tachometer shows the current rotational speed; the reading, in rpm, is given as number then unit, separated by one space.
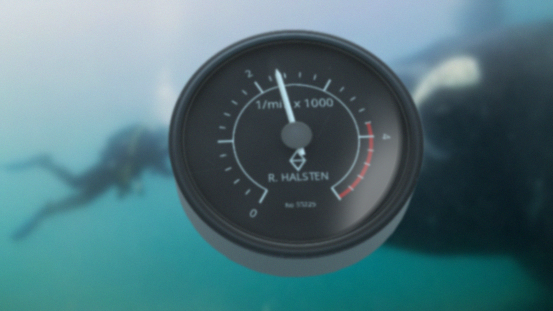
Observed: 2300 rpm
